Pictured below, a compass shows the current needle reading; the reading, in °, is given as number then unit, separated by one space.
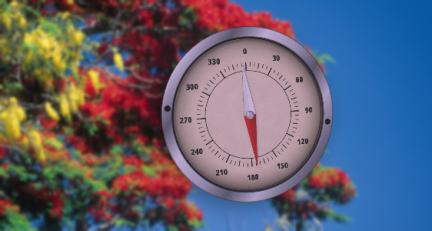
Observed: 175 °
